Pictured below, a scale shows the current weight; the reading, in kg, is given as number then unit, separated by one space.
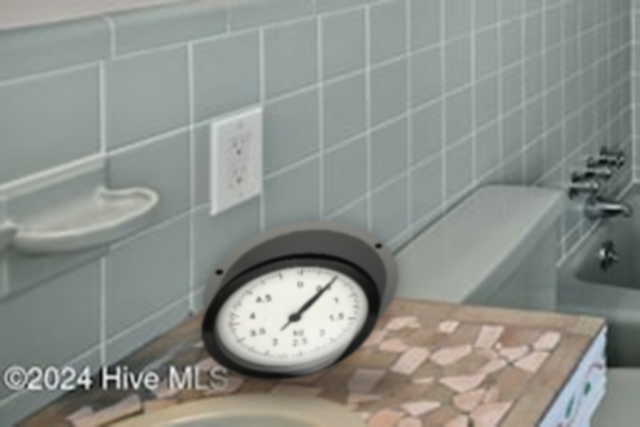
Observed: 0.5 kg
